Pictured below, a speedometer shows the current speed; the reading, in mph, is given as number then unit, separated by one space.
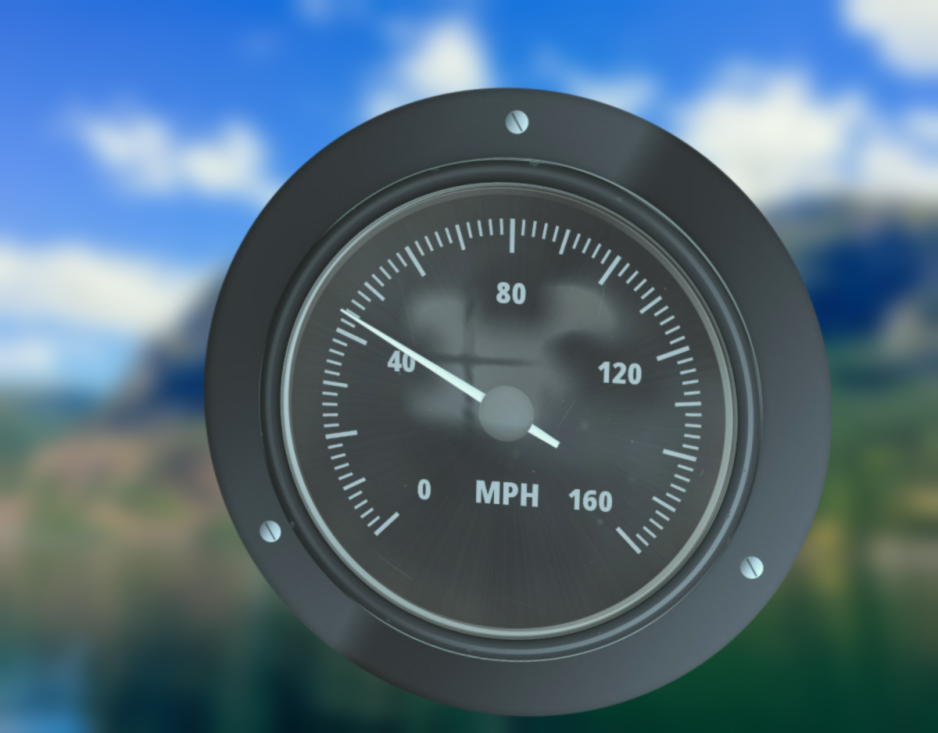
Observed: 44 mph
